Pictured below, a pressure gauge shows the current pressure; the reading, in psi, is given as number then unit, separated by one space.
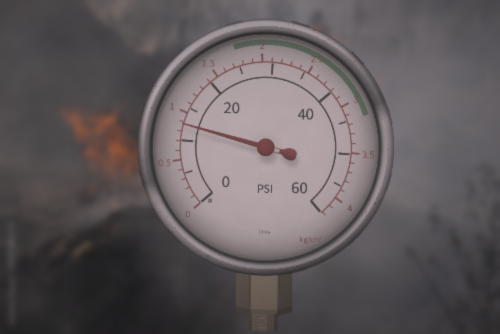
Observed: 12.5 psi
